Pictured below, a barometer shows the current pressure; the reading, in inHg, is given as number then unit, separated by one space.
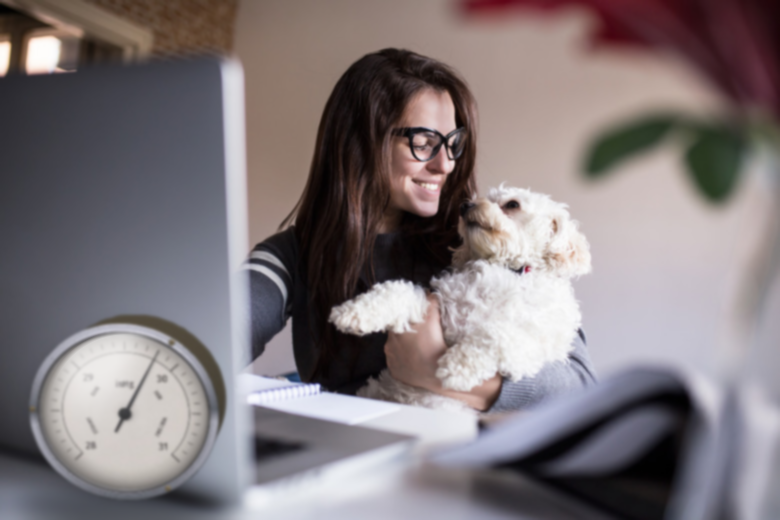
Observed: 29.8 inHg
